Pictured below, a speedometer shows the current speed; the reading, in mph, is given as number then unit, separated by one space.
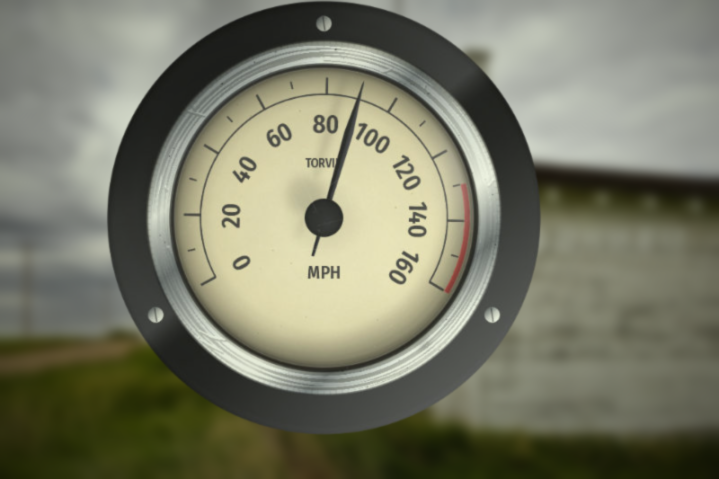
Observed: 90 mph
